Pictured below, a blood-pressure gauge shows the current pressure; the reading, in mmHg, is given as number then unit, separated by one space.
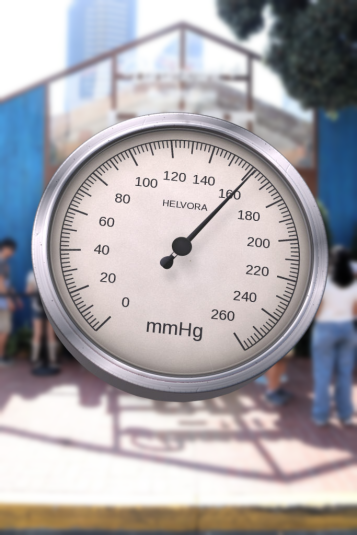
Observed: 162 mmHg
